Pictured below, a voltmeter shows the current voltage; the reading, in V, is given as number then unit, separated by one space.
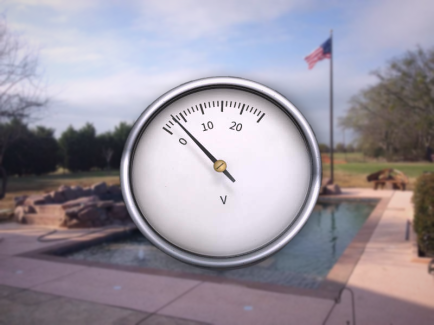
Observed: 3 V
